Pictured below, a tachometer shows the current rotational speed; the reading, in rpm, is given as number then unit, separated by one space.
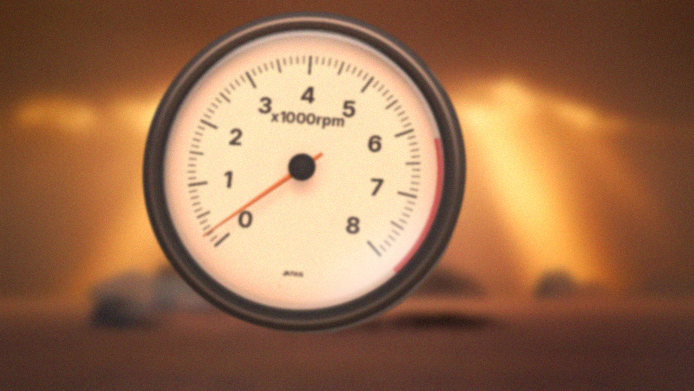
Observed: 200 rpm
